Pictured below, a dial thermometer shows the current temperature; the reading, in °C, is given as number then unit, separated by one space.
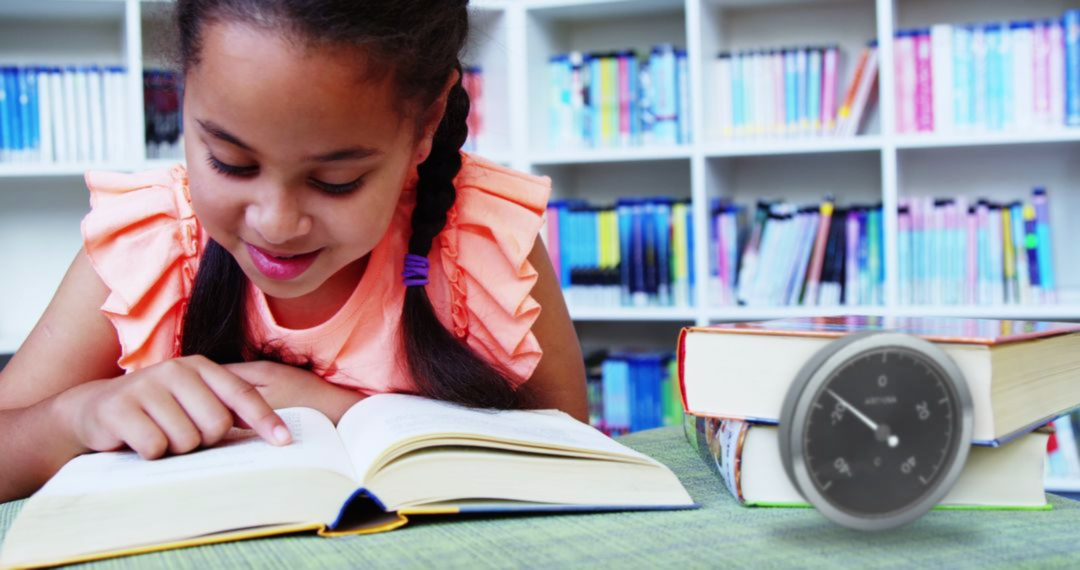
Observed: -16 °C
